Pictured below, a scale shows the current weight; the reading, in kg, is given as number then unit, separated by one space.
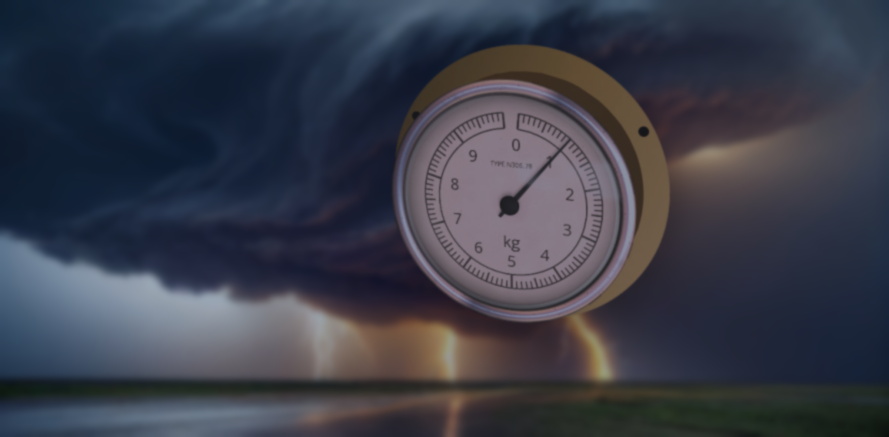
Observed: 1 kg
